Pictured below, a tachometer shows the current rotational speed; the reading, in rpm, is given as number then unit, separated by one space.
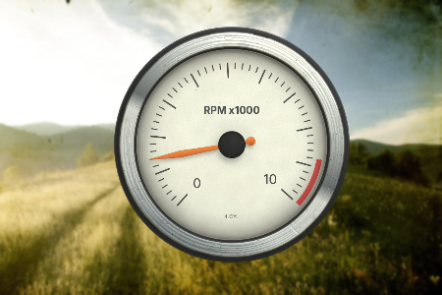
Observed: 1400 rpm
